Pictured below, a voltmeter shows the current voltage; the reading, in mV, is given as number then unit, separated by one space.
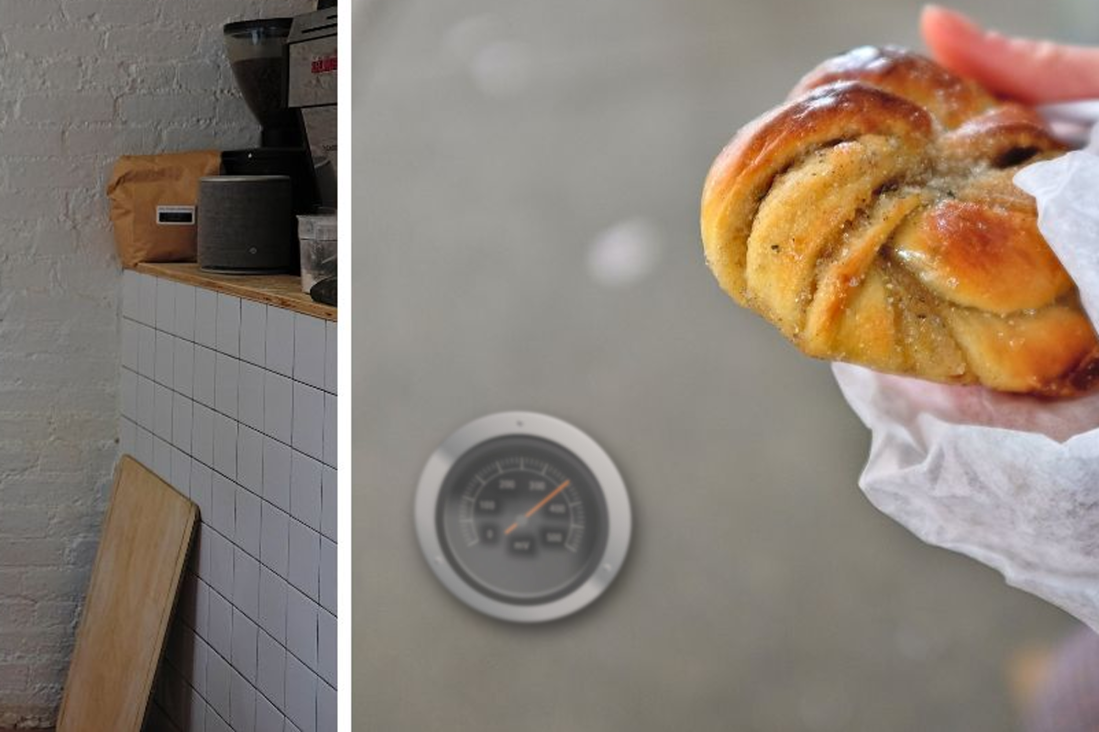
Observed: 350 mV
